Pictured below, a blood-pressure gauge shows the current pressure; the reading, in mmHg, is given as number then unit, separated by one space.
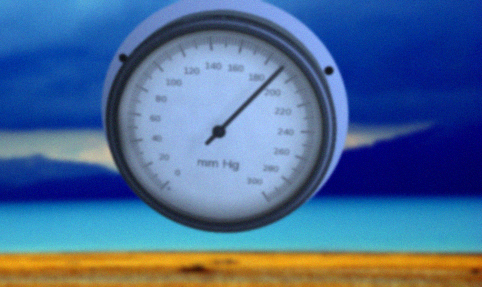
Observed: 190 mmHg
